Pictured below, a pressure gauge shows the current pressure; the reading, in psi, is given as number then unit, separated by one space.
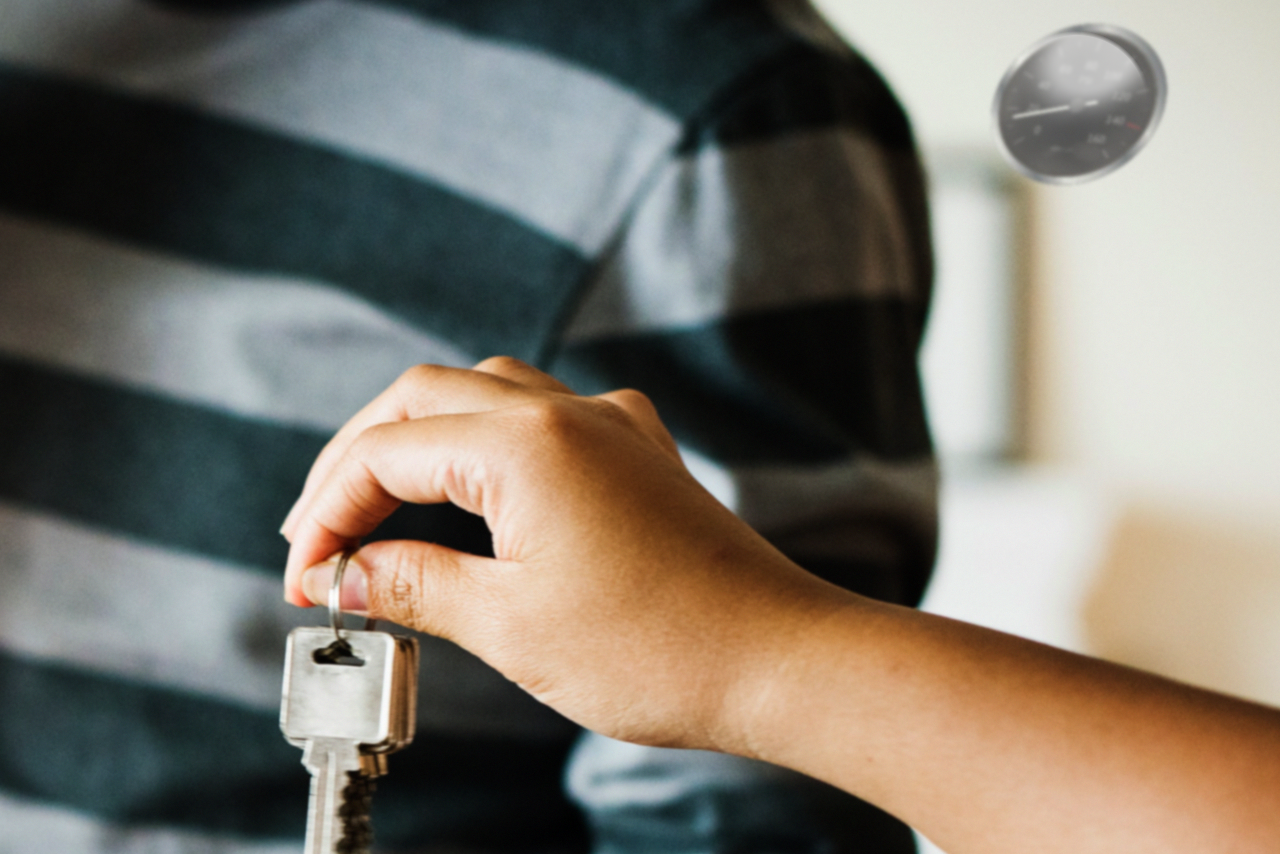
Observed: 15 psi
